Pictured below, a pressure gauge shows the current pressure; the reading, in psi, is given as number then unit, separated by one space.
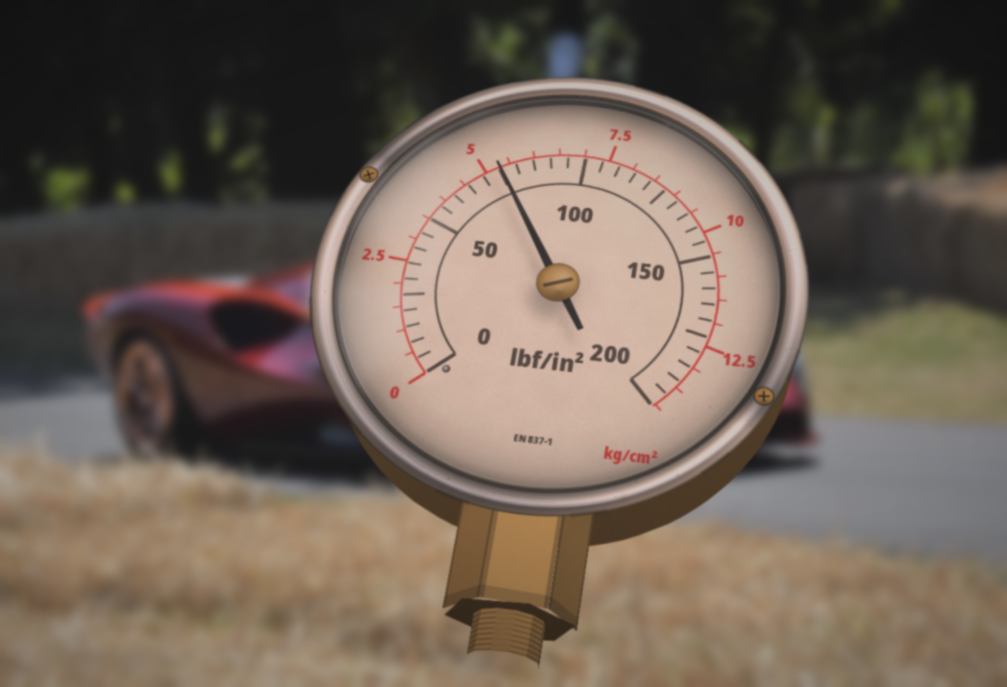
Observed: 75 psi
